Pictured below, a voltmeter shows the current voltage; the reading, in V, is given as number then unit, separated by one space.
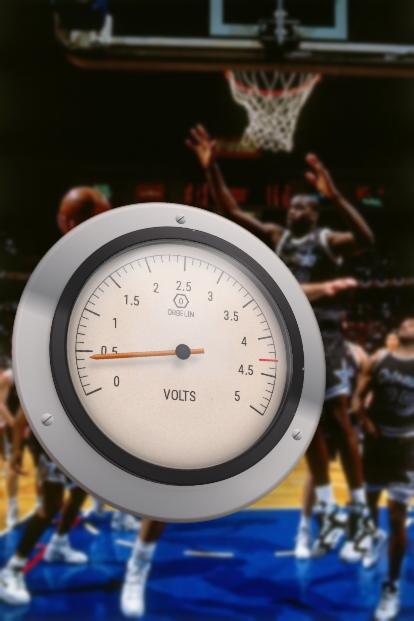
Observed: 0.4 V
